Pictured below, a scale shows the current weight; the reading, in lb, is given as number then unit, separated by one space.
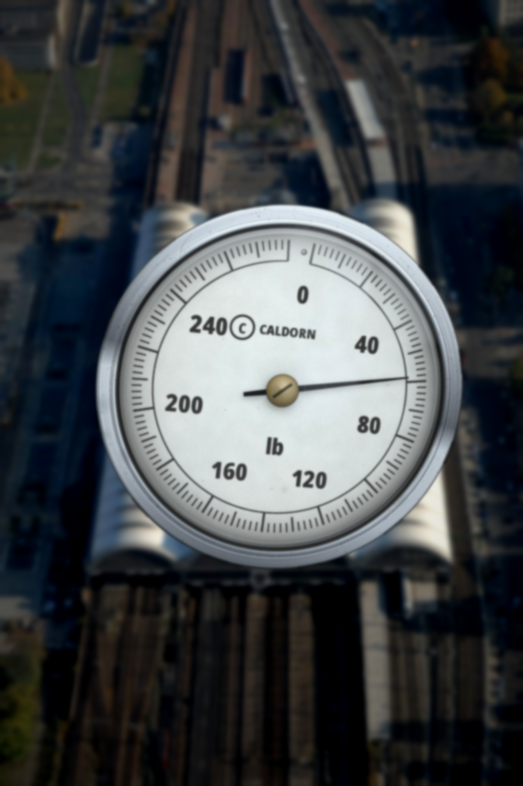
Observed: 58 lb
